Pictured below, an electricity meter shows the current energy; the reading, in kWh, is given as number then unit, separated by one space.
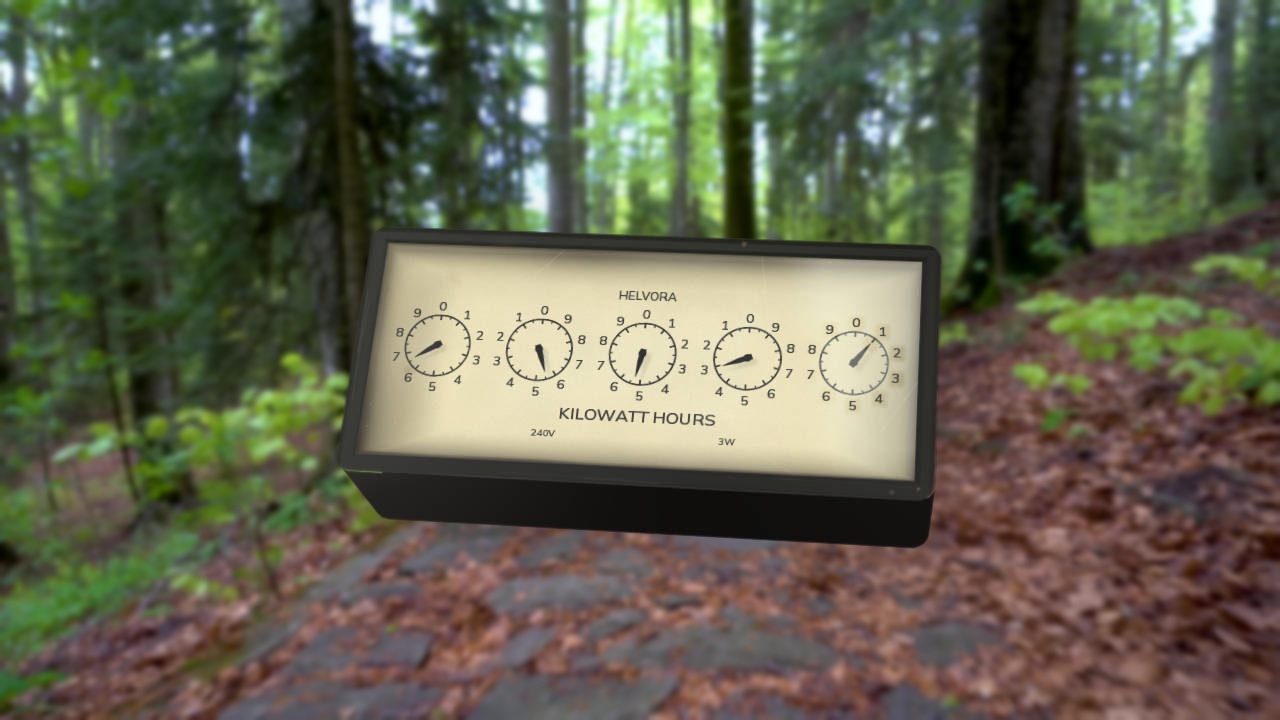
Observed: 65531 kWh
